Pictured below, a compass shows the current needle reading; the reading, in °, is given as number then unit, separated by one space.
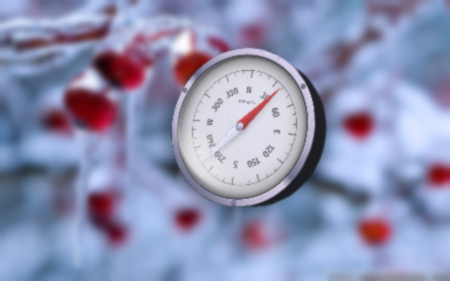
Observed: 40 °
